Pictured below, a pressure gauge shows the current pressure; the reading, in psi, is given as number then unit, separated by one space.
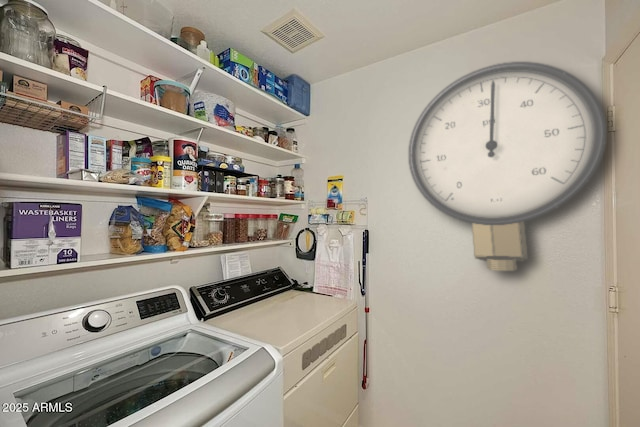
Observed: 32 psi
